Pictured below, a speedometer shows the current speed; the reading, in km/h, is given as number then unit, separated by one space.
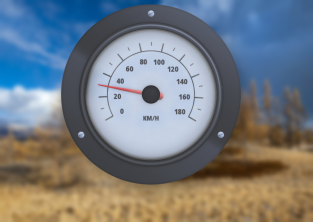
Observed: 30 km/h
